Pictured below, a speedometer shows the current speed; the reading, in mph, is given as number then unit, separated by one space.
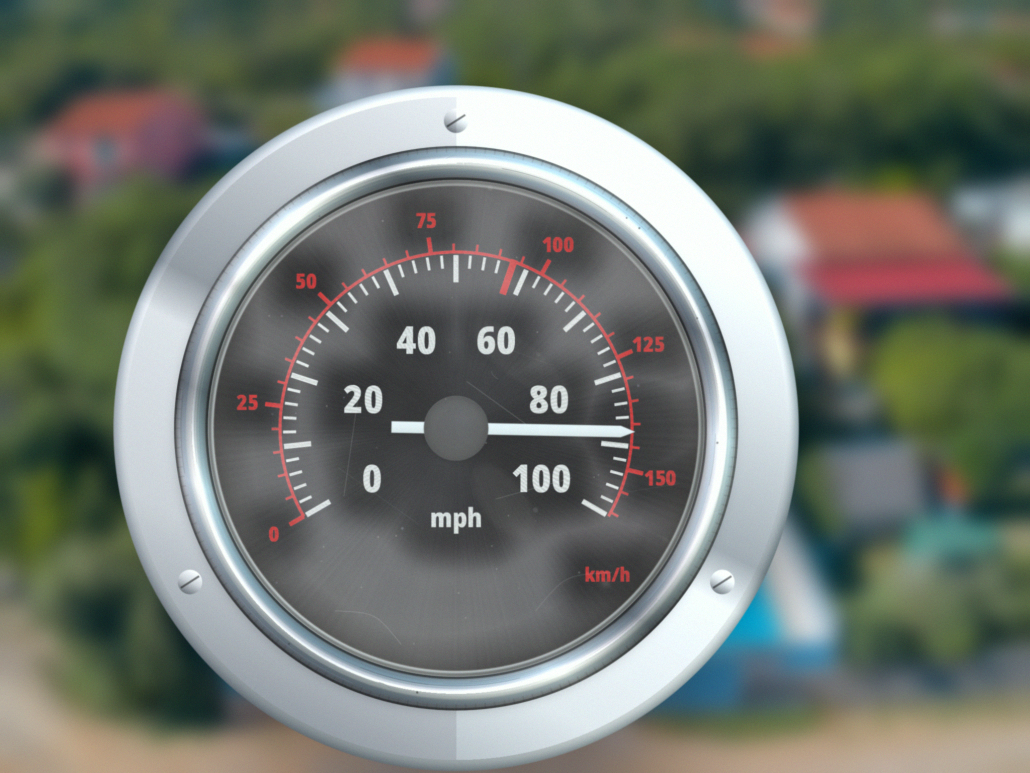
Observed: 88 mph
